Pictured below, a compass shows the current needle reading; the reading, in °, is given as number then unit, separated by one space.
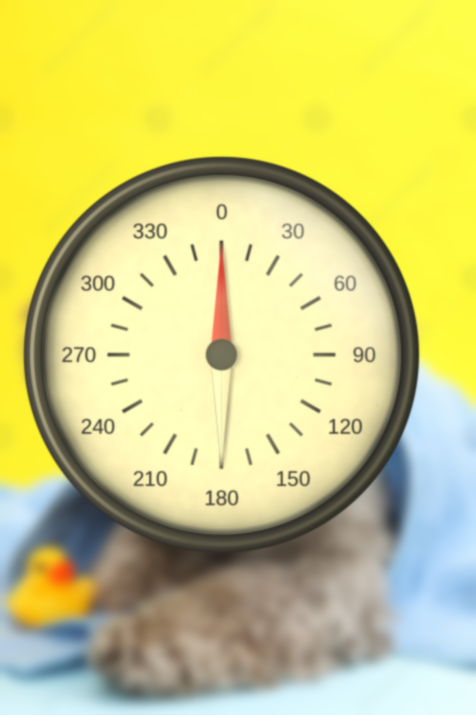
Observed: 0 °
